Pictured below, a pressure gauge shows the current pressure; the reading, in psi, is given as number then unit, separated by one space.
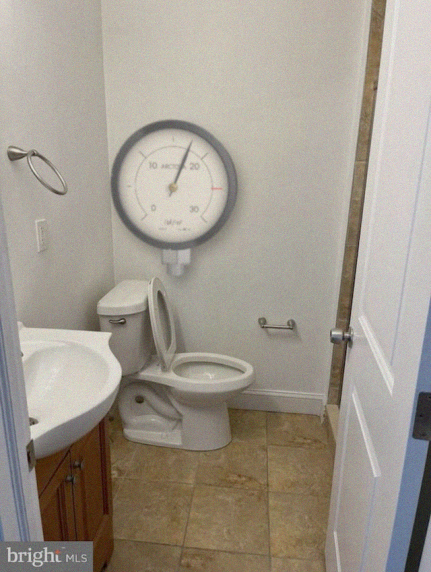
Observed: 17.5 psi
